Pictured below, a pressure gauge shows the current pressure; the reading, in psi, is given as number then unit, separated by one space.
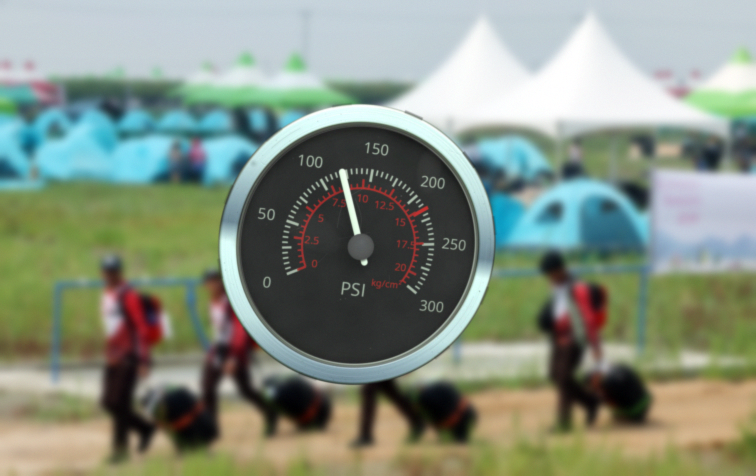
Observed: 120 psi
